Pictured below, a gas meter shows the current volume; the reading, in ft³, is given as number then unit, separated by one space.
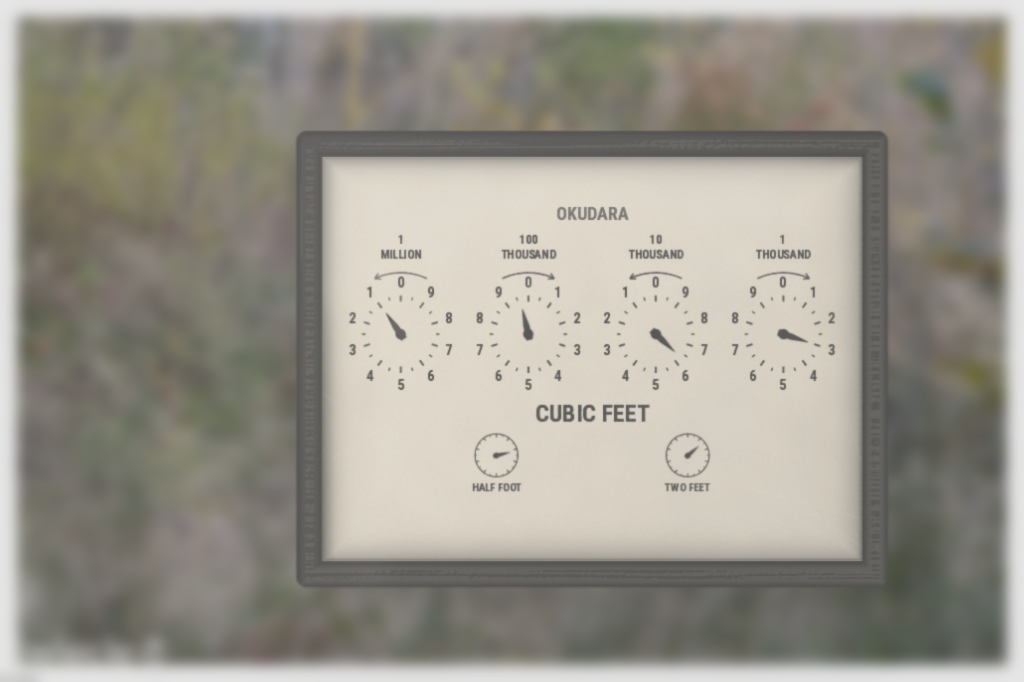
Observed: 96300 ft³
